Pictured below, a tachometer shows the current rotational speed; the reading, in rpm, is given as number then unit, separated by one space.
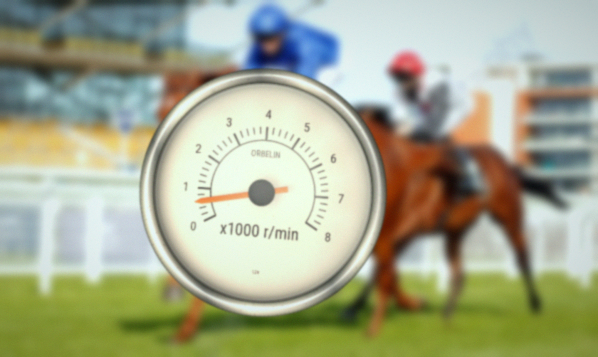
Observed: 600 rpm
